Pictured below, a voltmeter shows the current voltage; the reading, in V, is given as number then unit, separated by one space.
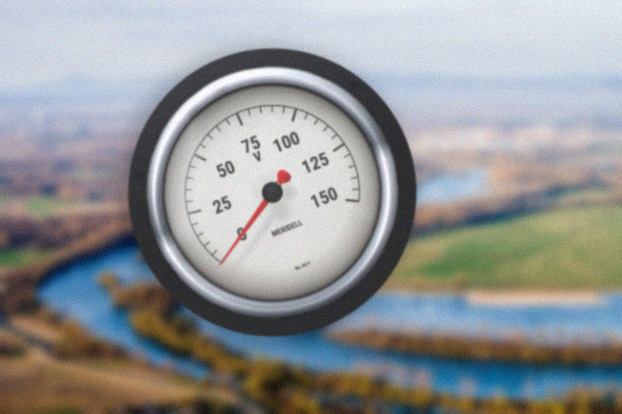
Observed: 0 V
